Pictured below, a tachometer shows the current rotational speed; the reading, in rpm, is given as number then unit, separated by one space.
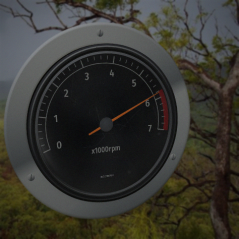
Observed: 5800 rpm
